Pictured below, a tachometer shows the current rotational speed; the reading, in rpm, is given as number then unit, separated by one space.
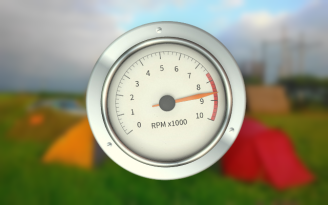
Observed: 8600 rpm
